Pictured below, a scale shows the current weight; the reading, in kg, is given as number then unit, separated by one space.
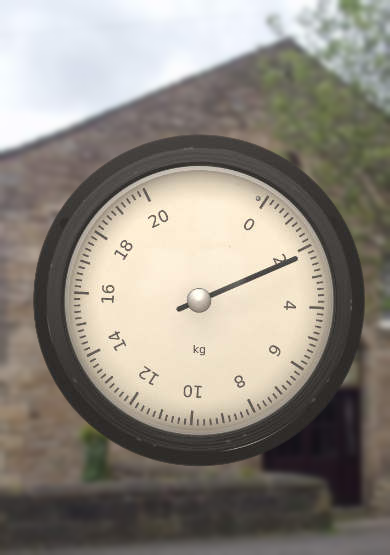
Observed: 2.2 kg
